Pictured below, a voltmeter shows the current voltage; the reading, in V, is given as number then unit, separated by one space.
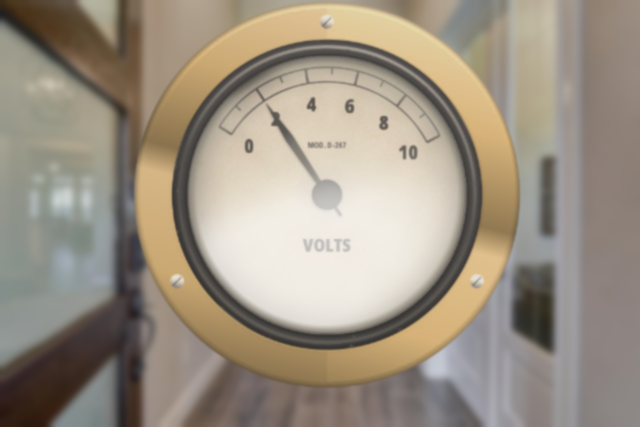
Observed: 2 V
